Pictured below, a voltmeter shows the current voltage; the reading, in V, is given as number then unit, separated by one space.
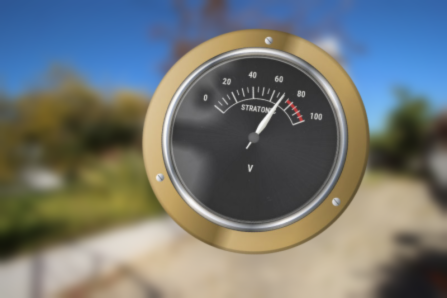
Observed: 70 V
